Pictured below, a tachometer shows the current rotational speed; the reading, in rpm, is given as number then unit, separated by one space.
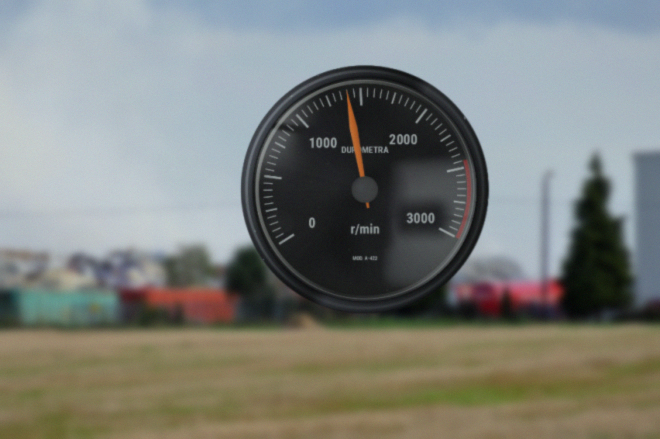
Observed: 1400 rpm
